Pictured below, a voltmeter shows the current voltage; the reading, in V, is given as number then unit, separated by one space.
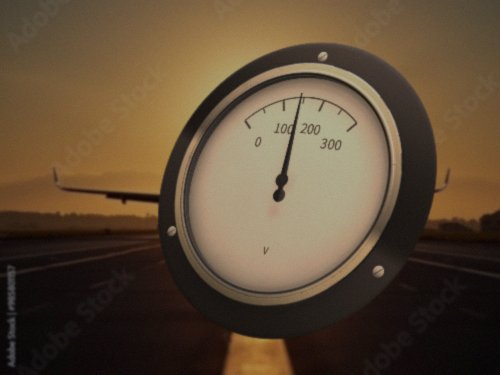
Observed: 150 V
